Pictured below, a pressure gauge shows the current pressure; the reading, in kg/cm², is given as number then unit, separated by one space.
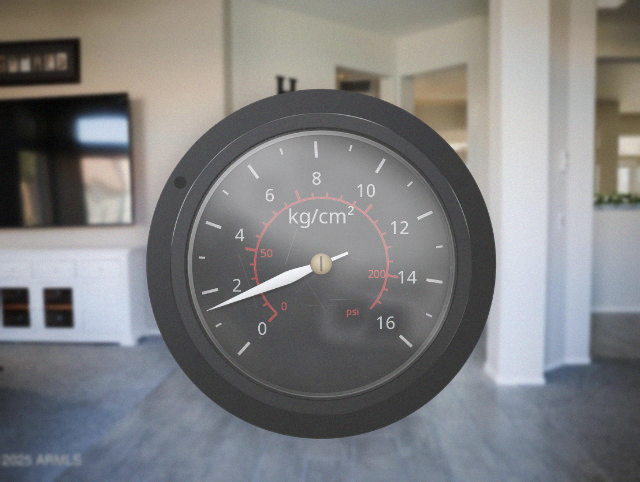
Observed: 1.5 kg/cm²
